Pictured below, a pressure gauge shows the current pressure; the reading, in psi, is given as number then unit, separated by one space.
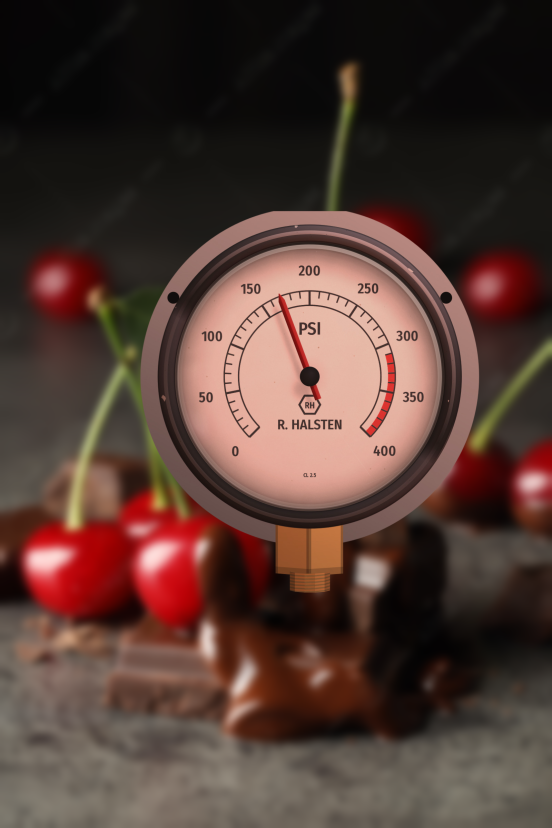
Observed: 170 psi
